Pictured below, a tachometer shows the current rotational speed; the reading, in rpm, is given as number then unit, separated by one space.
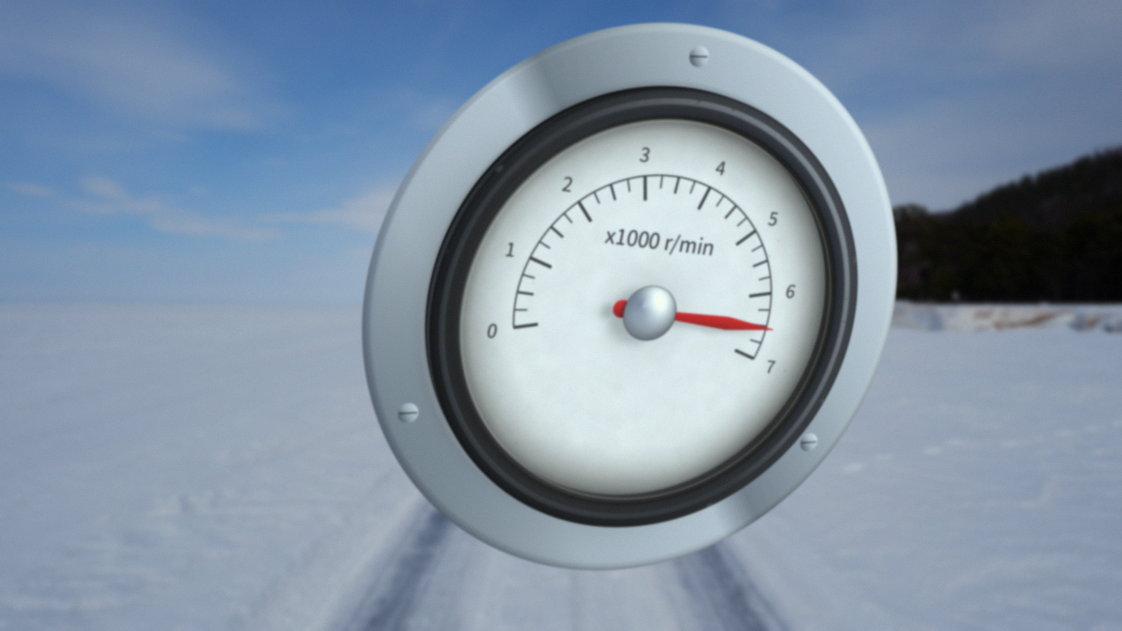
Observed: 6500 rpm
